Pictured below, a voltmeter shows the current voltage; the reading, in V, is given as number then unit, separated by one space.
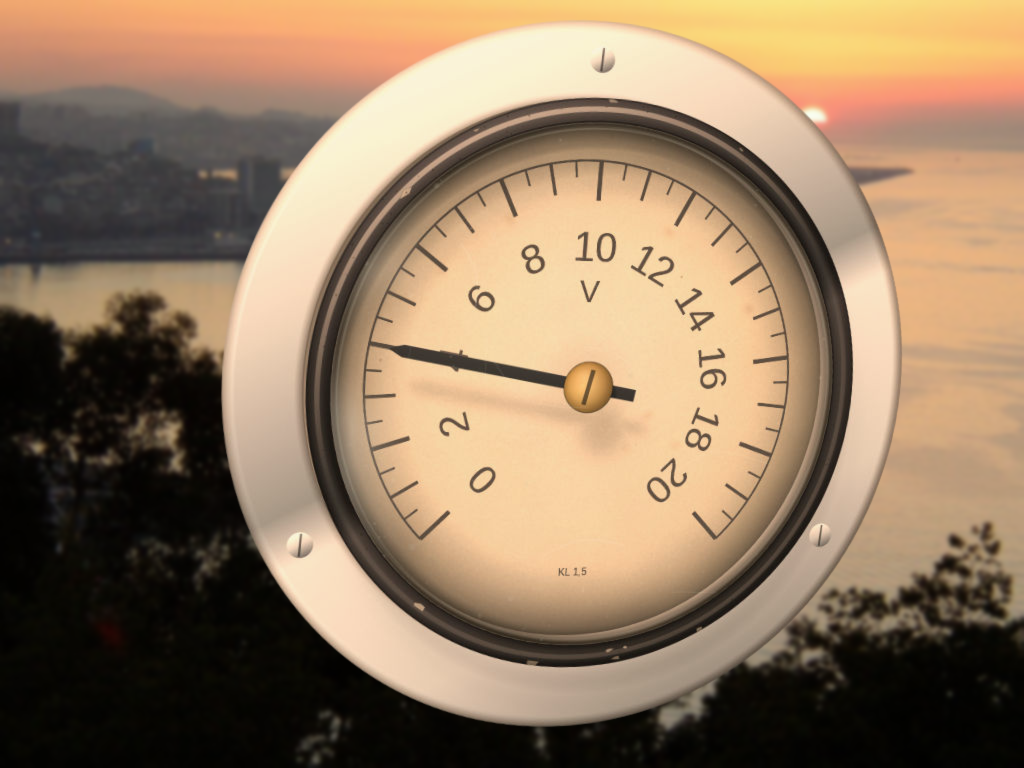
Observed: 4 V
